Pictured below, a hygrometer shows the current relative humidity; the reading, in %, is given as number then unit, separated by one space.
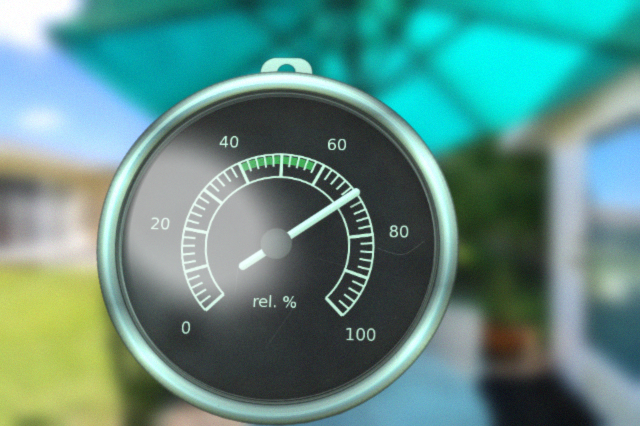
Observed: 70 %
